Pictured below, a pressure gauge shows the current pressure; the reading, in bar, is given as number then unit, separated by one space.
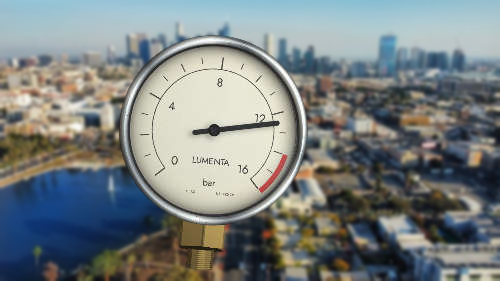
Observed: 12.5 bar
